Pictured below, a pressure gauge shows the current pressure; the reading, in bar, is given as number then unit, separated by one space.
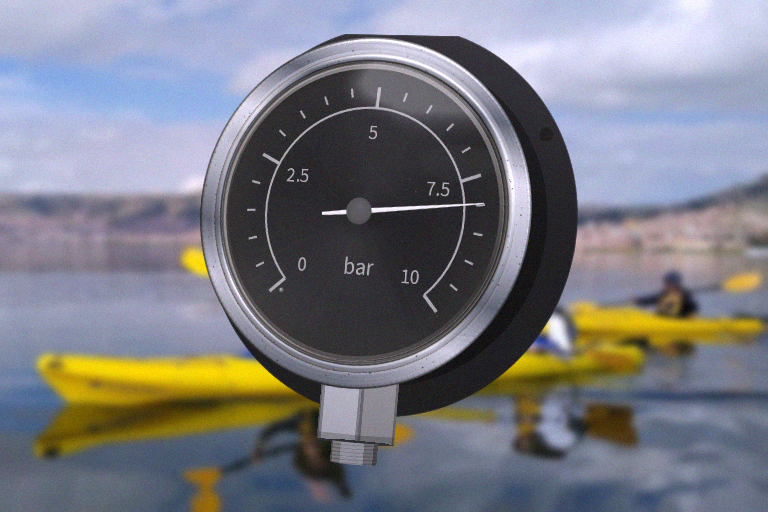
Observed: 8 bar
